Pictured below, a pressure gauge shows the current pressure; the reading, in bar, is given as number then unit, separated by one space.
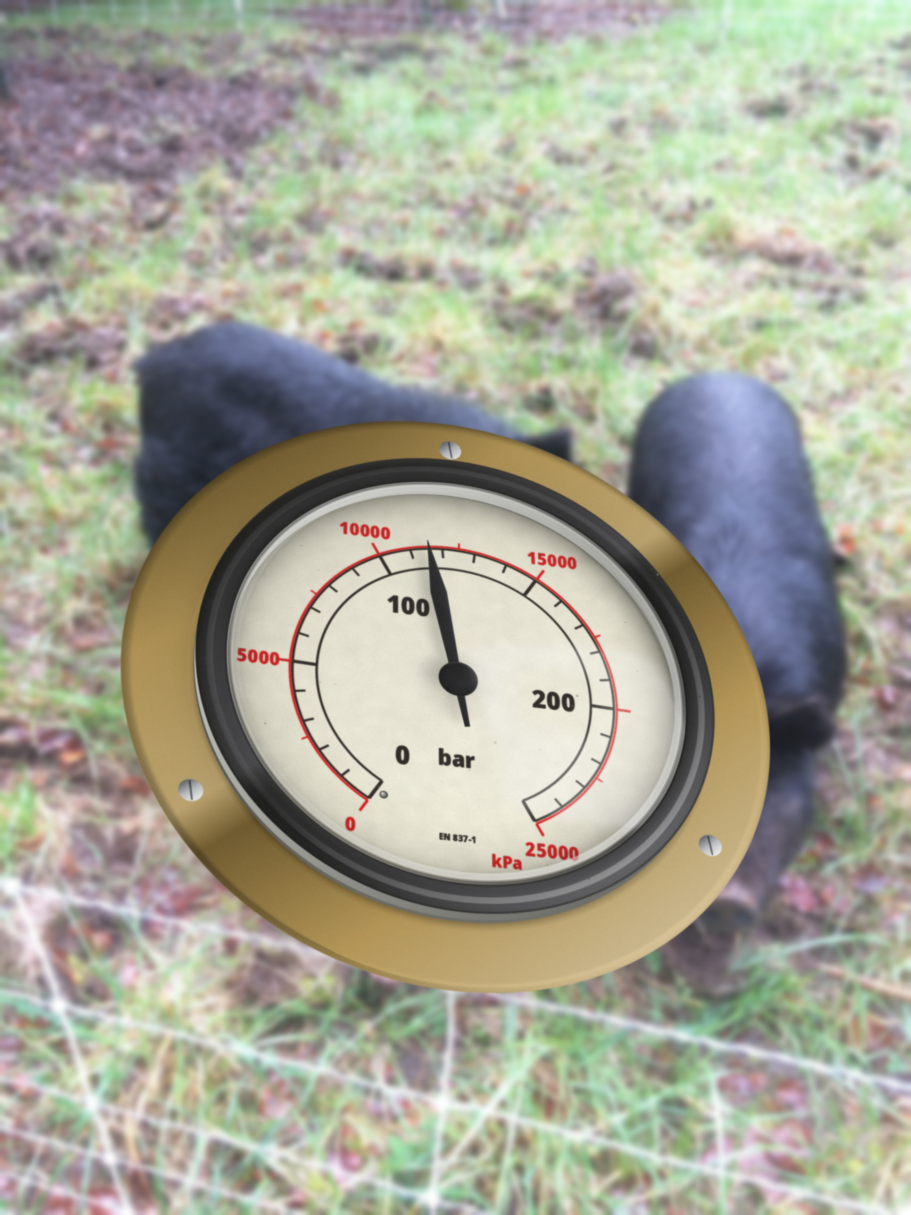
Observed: 115 bar
